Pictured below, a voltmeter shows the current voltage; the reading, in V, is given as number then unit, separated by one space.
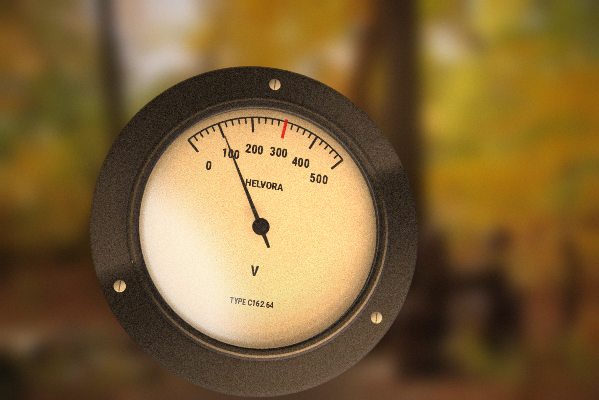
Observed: 100 V
